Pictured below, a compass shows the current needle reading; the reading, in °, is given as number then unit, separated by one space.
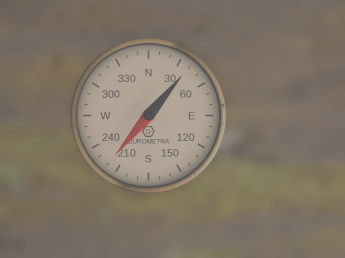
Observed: 220 °
